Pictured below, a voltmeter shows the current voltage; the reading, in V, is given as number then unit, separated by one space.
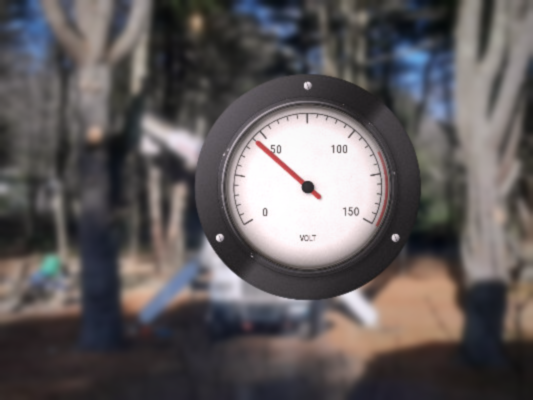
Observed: 45 V
